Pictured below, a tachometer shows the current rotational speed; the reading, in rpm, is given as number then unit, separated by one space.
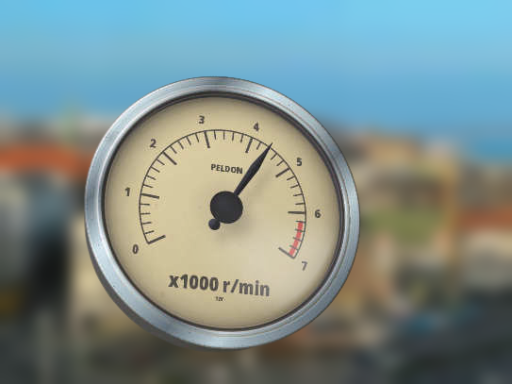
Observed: 4400 rpm
